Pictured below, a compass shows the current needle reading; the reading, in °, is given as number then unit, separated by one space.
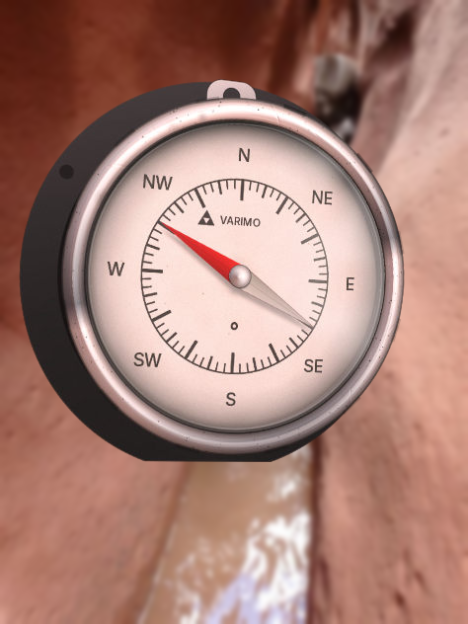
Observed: 300 °
